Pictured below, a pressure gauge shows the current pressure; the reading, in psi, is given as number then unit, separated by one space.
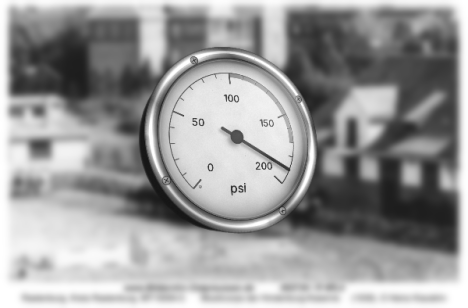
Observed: 190 psi
